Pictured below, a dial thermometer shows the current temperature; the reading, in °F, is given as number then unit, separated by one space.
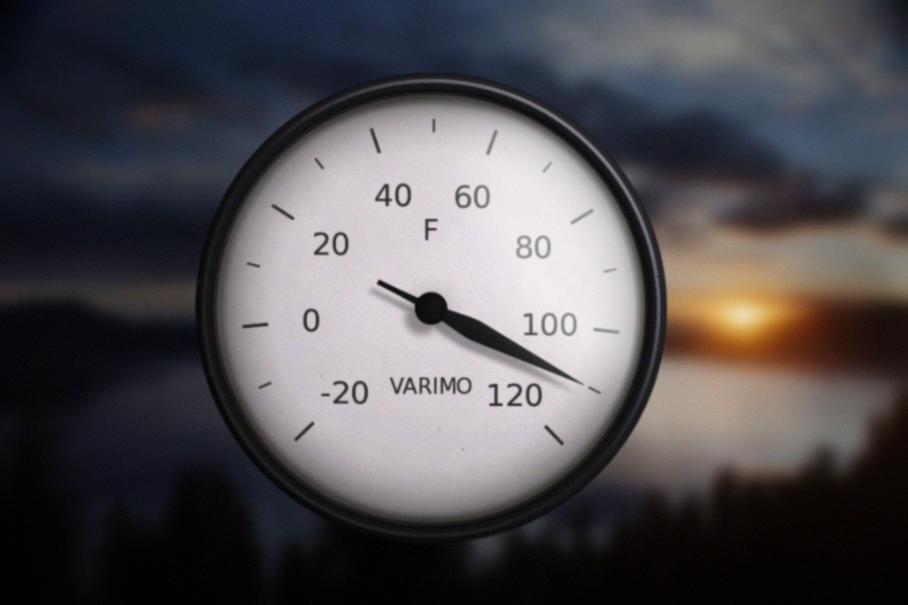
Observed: 110 °F
